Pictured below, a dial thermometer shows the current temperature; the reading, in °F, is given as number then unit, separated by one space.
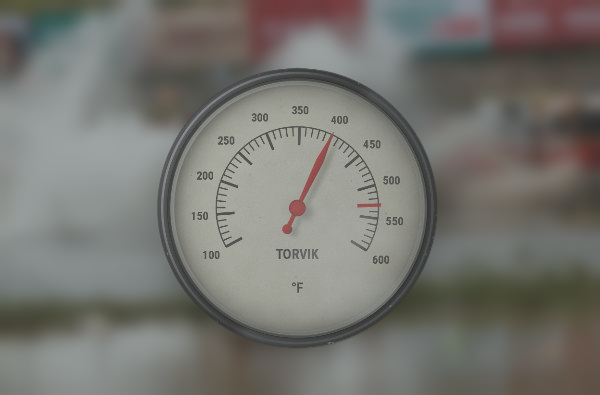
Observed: 400 °F
